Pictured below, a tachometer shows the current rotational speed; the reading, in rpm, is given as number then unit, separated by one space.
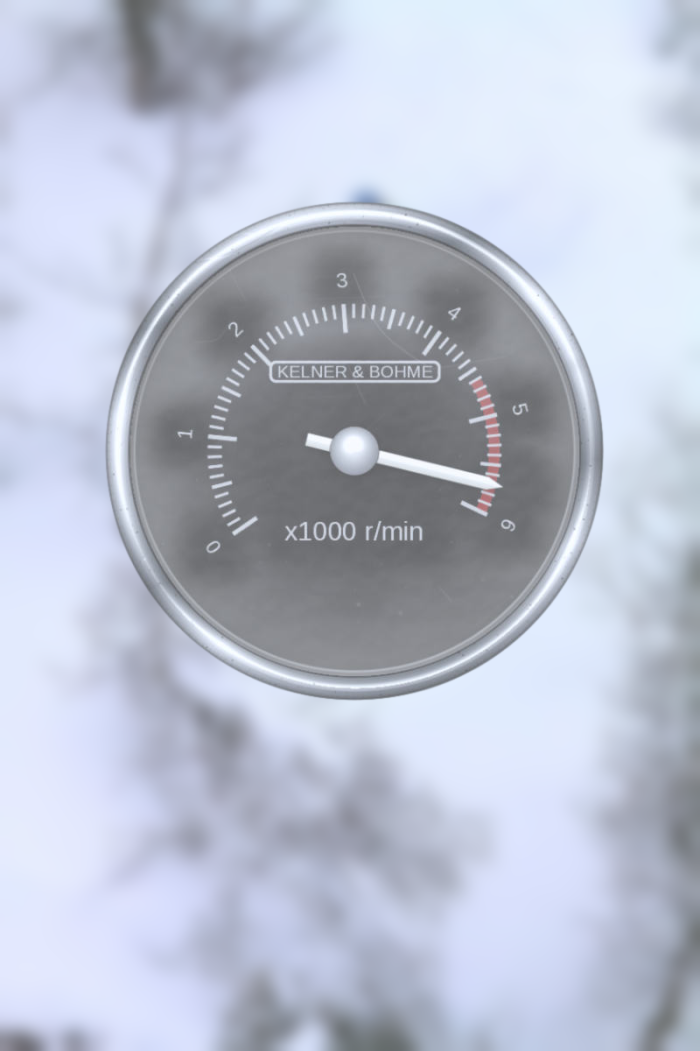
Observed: 5700 rpm
